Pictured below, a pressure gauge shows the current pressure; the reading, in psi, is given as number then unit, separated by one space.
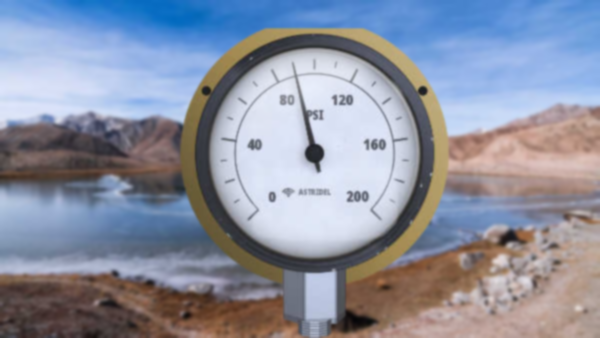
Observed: 90 psi
